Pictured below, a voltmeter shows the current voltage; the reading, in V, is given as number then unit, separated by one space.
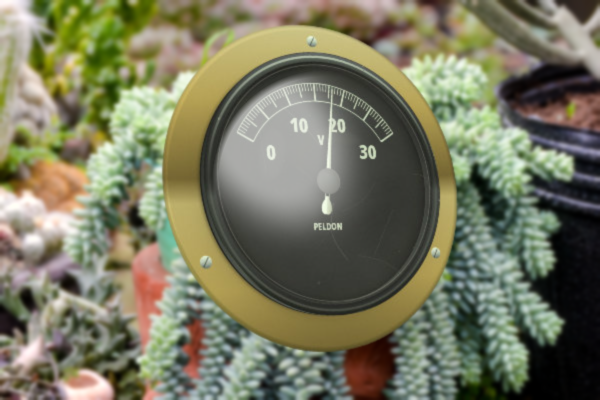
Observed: 17.5 V
